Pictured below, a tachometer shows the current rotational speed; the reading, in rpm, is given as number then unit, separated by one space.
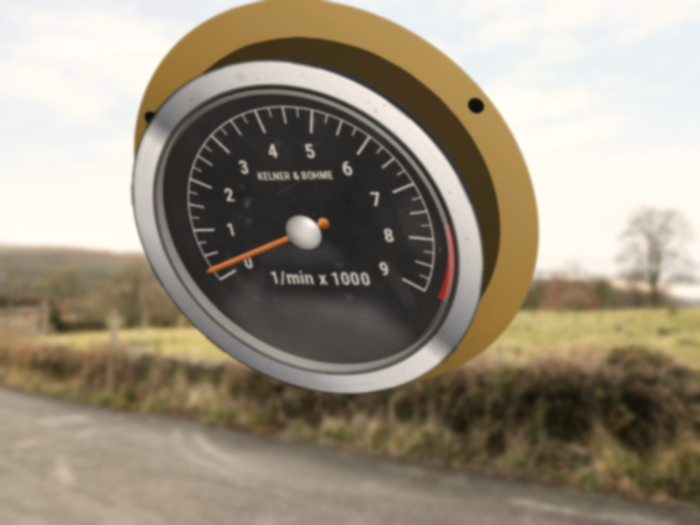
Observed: 250 rpm
